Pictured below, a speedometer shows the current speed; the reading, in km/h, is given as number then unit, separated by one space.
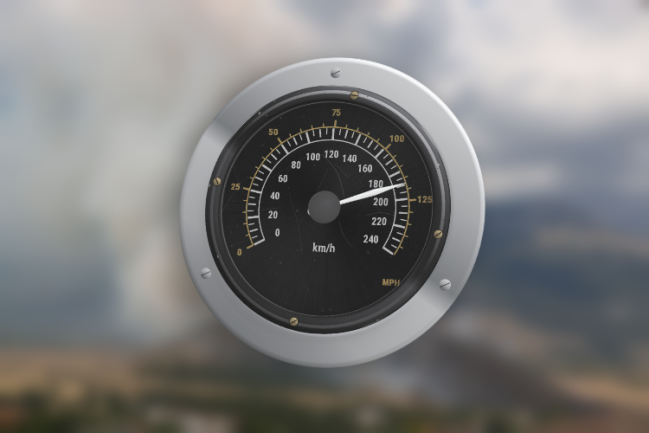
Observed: 190 km/h
